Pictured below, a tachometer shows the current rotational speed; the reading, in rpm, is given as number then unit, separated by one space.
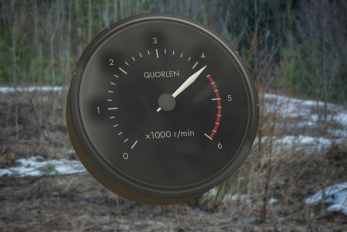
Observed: 4200 rpm
